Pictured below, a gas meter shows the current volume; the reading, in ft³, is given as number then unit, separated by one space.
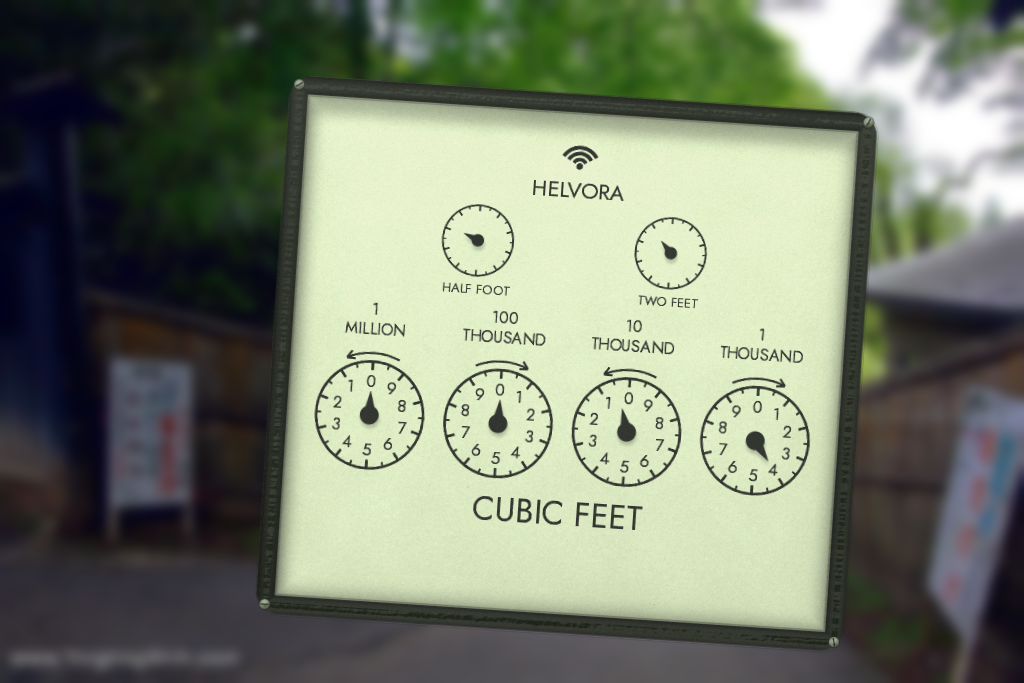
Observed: 400 ft³
